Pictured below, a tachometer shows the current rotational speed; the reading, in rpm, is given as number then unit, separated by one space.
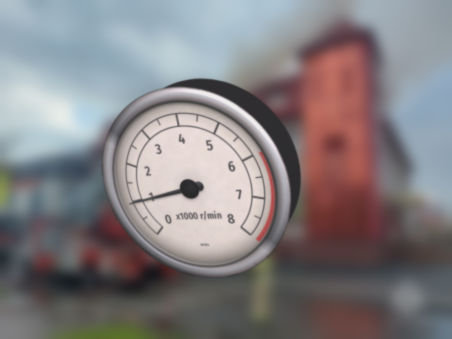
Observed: 1000 rpm
